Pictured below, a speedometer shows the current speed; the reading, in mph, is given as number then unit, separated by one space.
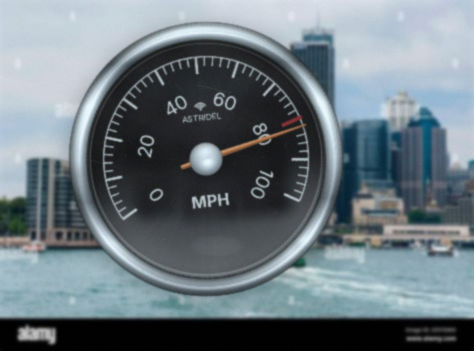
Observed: 82 mph
